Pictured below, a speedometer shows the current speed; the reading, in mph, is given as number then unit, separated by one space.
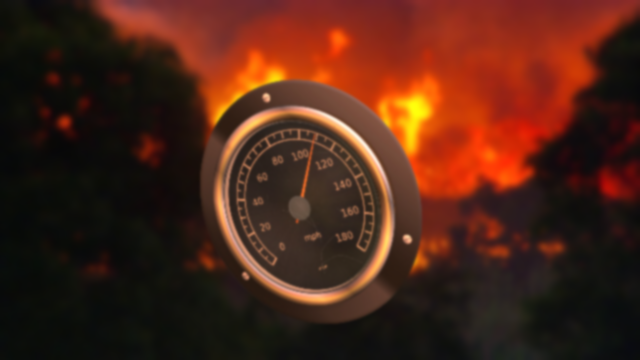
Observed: 110 mph
